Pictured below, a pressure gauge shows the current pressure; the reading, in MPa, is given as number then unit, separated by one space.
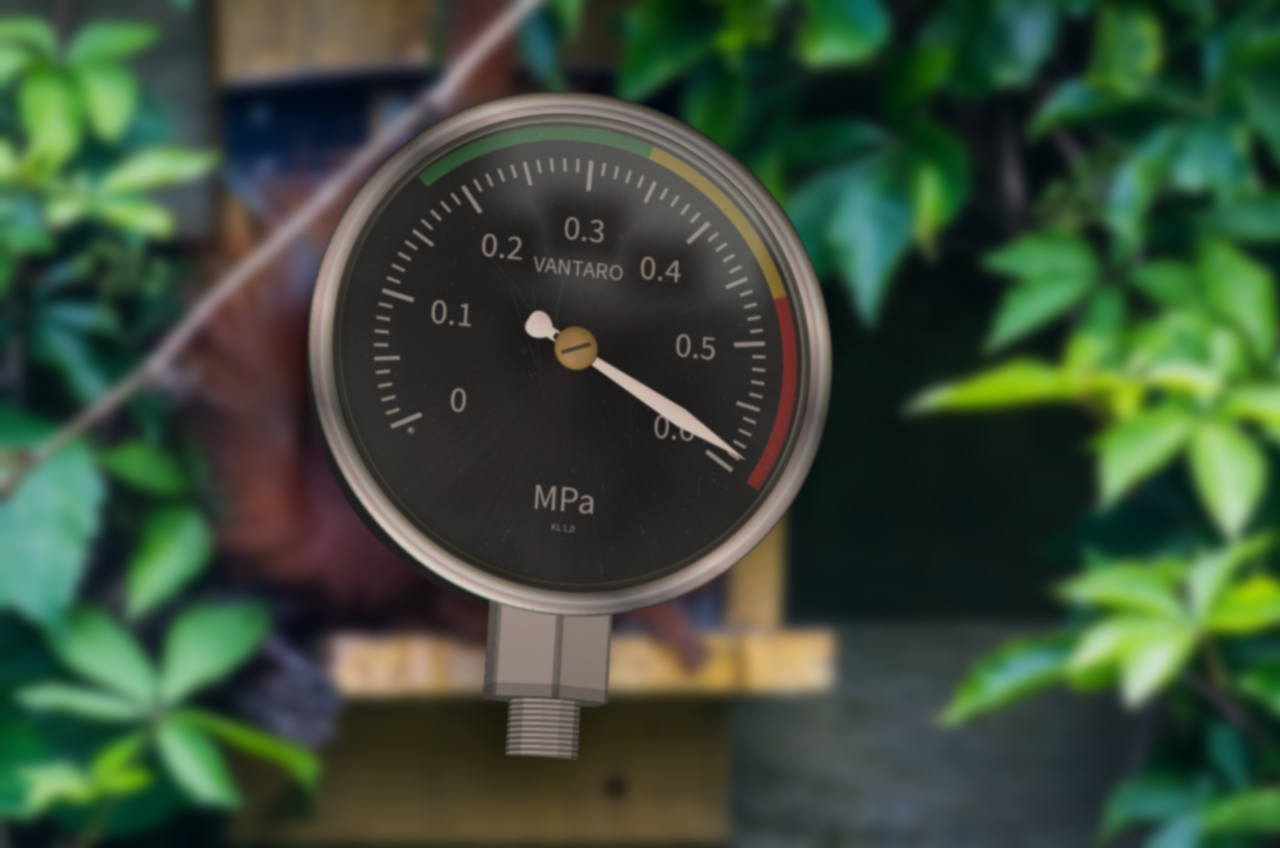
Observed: 0.59 MPa
